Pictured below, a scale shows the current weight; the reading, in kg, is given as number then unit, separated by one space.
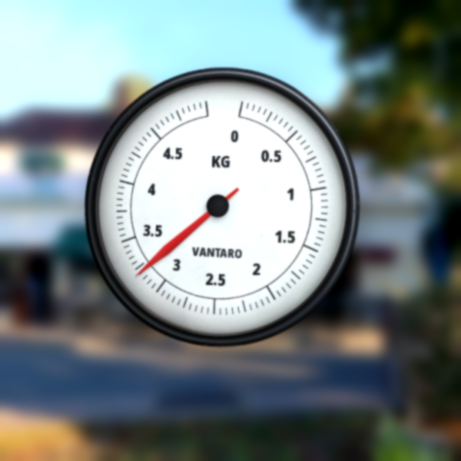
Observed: 3.2 kg
